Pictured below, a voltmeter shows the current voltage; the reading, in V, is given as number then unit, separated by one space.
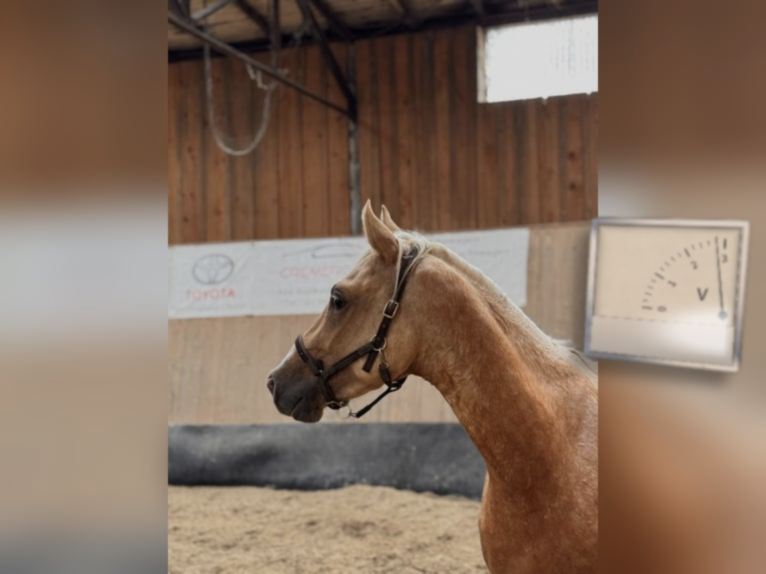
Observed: 2.8 V
